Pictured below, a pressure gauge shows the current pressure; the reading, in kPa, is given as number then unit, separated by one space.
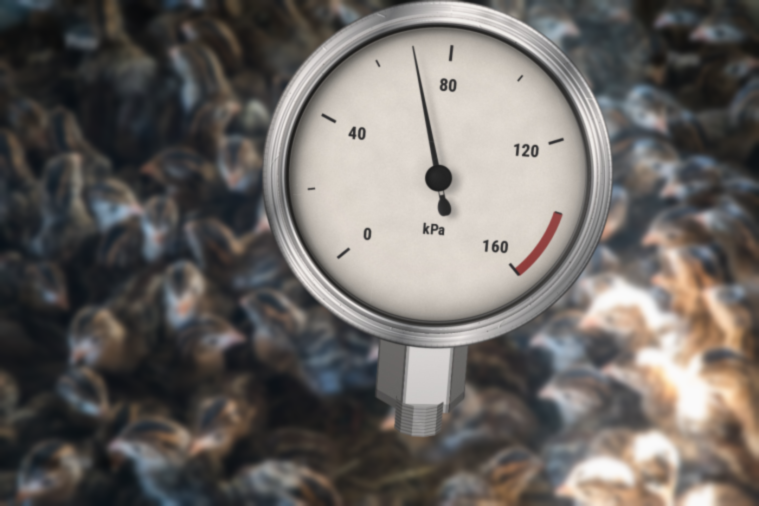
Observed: 70 kPa
